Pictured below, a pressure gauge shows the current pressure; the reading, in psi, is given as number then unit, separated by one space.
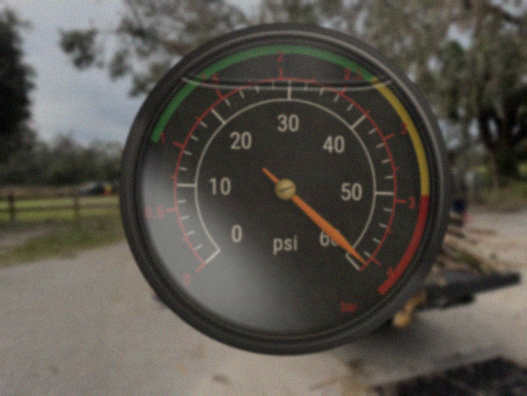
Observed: 59 psi
